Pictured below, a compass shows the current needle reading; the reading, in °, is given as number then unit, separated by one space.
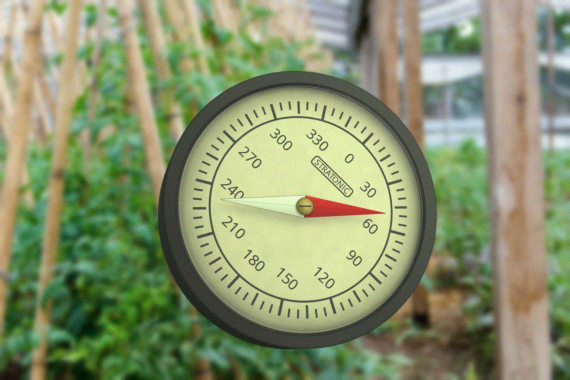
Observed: 50 °
